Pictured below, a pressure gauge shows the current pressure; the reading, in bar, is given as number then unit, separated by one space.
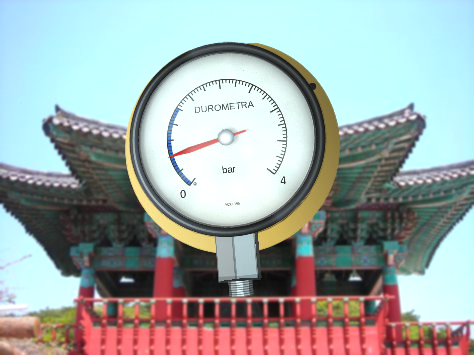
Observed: 0.5 bar
